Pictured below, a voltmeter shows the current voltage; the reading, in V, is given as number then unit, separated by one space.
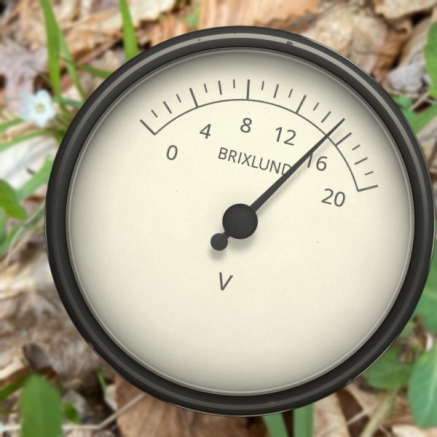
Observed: 15 V
